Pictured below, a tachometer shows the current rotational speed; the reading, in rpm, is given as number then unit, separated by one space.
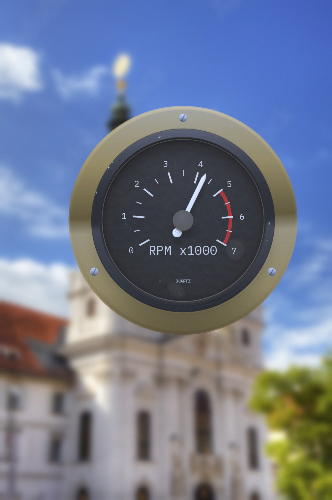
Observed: 4250 rpm
